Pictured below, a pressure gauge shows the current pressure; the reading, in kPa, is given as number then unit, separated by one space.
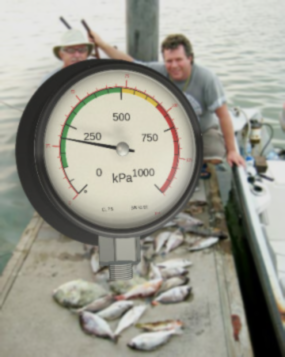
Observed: 200 kPa
